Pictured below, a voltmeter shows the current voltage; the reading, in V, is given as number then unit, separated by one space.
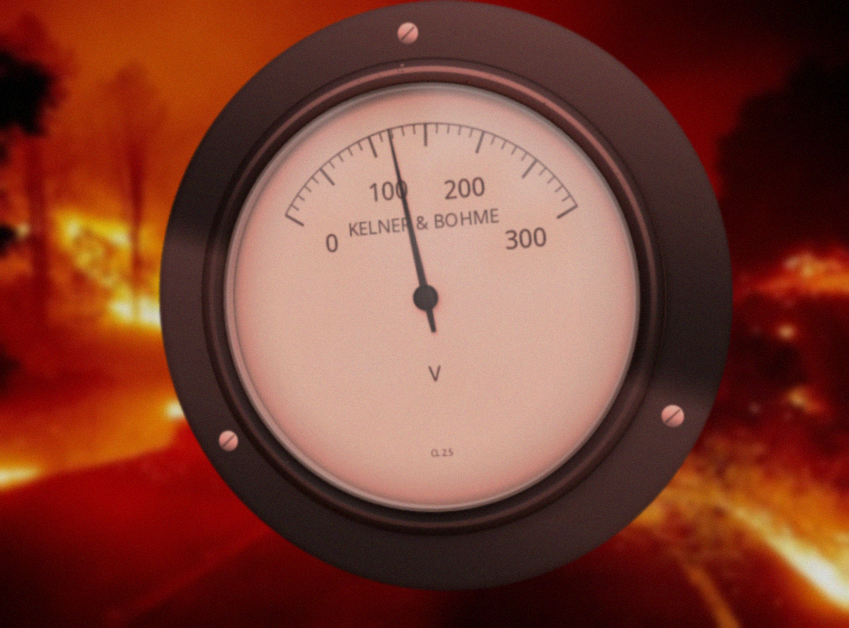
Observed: 120 V
